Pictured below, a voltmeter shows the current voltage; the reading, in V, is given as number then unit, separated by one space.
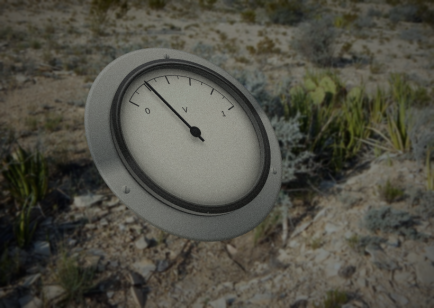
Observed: 0.2 V
